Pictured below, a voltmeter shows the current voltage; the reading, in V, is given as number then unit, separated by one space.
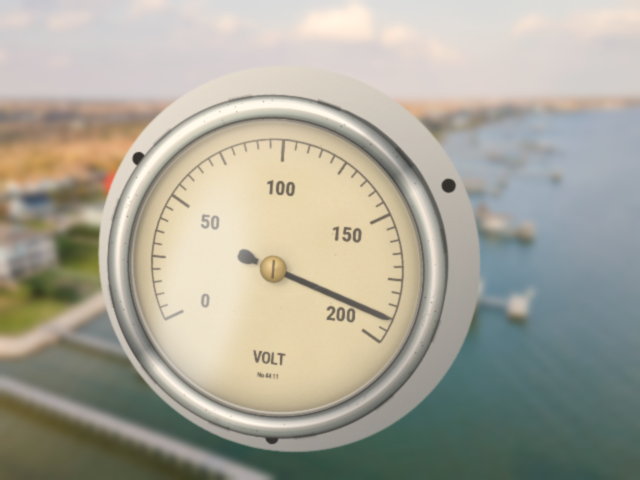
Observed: 190 V
